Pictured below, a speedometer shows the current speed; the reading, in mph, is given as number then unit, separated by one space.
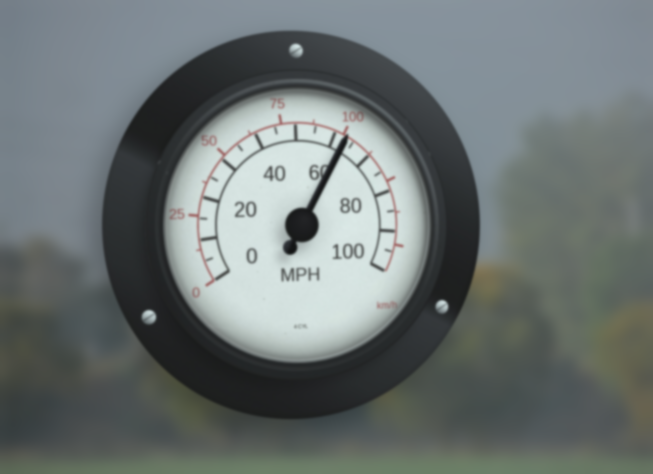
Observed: 62.5 mph
